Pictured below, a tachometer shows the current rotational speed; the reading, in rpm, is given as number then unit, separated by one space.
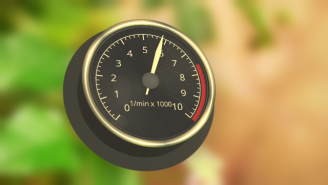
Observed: 5800 rpm
